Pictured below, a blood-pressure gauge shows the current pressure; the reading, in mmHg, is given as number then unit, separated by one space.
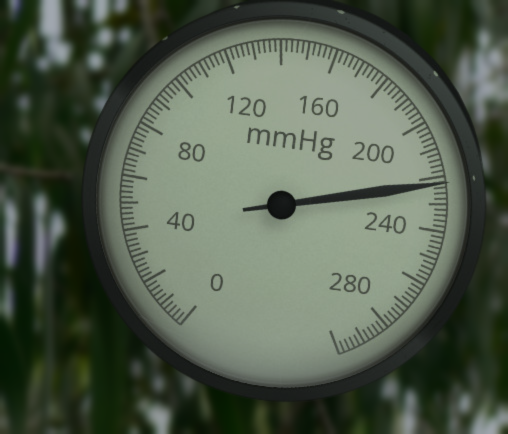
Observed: 222 mmHg
